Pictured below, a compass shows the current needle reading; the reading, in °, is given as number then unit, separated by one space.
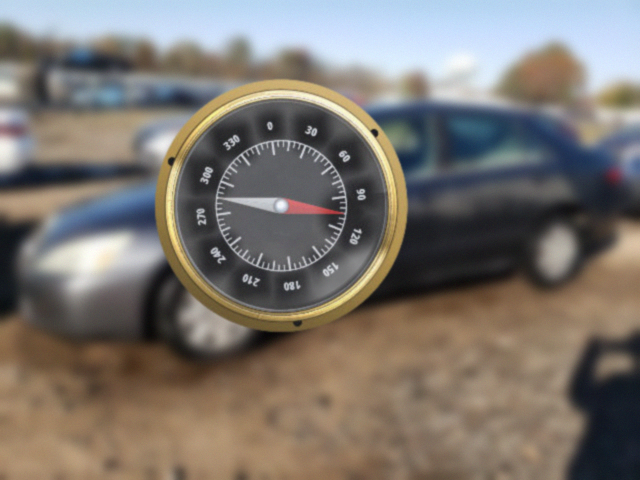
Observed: 105 °
